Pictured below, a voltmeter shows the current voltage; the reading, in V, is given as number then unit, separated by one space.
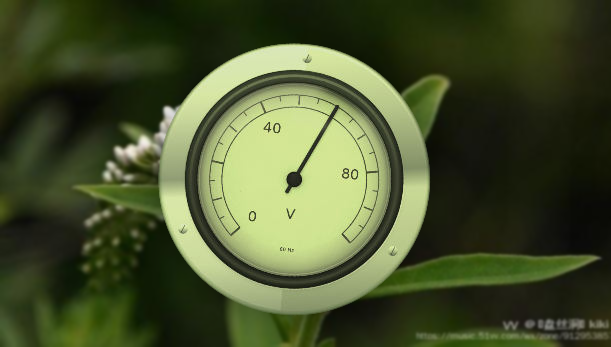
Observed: 60 V
